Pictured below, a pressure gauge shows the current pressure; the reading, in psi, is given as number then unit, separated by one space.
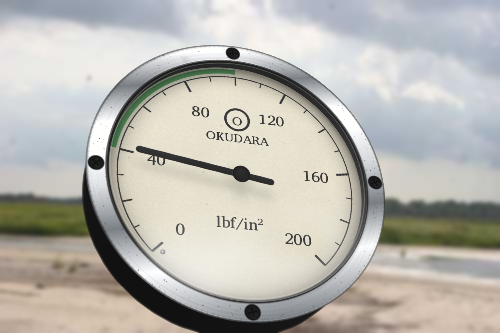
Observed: 40 psi
